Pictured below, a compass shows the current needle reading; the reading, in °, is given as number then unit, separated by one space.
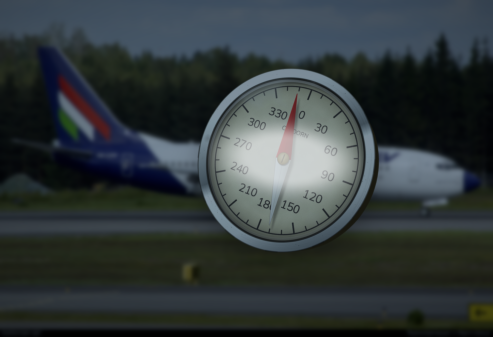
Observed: 350 °
